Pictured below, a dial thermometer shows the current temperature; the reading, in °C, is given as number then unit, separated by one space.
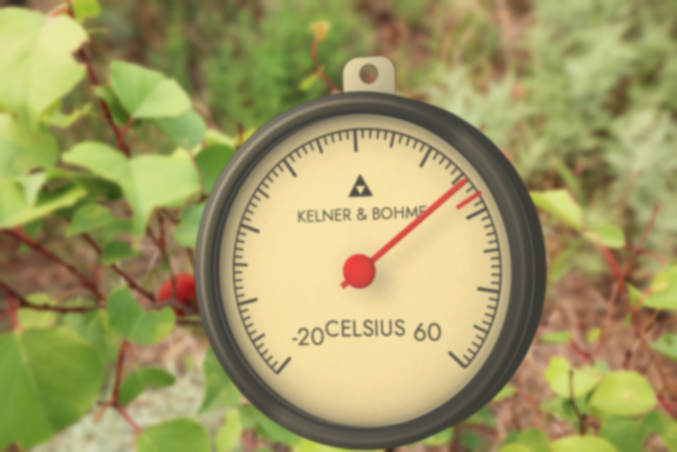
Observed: 36 °C
